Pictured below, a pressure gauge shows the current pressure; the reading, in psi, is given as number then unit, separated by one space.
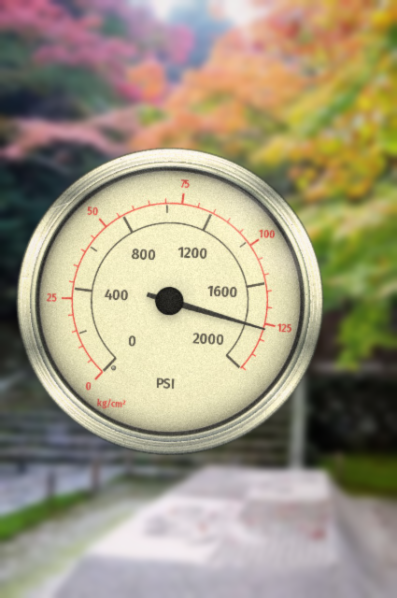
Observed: 1800 psi
